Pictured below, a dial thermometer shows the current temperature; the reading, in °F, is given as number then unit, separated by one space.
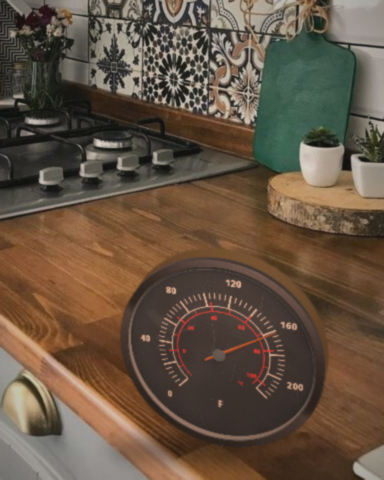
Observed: 160 °F
